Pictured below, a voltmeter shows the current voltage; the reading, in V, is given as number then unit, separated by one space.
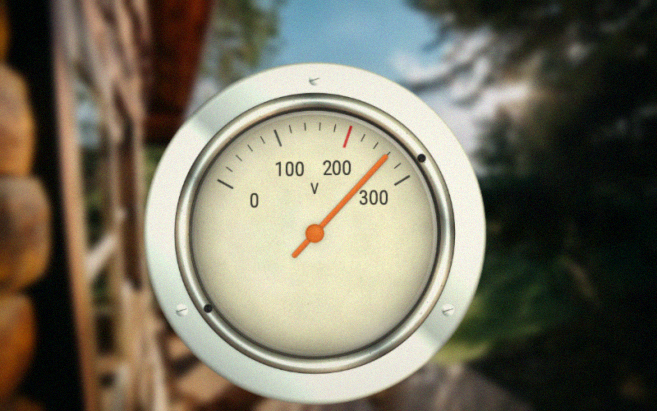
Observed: 260 V
